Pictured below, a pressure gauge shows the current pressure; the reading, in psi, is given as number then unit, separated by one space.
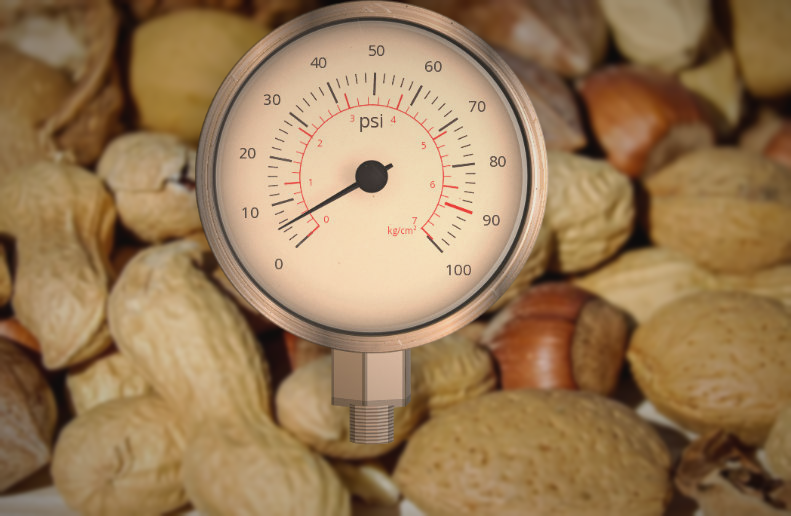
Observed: 5 psi
